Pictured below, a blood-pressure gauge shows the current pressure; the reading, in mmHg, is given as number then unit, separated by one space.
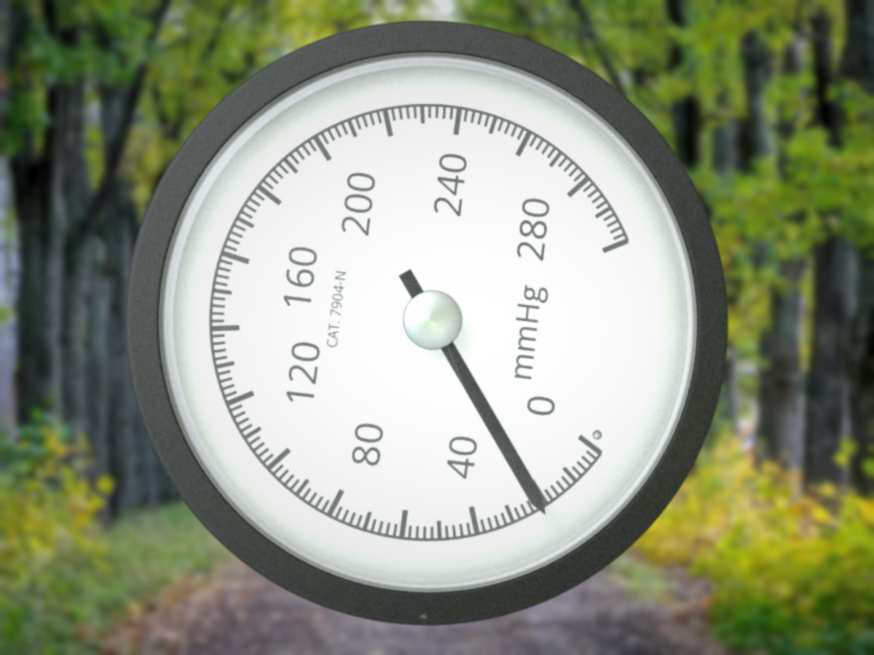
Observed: 22 mmHg
